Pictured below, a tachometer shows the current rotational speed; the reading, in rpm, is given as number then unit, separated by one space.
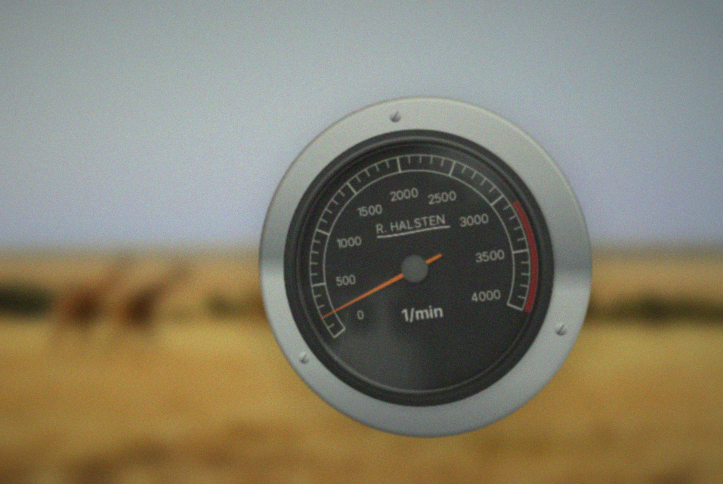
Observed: 200 rpm
